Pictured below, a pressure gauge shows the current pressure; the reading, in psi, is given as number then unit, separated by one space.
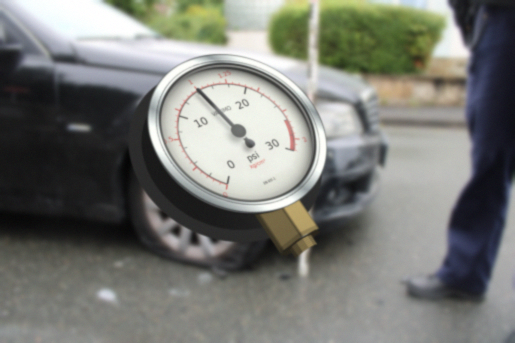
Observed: 14 psi
